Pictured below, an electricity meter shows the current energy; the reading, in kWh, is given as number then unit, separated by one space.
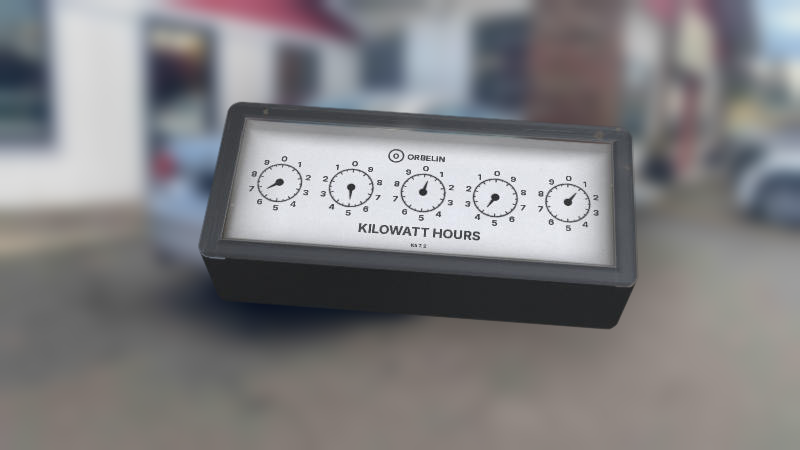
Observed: 65041 kWh
